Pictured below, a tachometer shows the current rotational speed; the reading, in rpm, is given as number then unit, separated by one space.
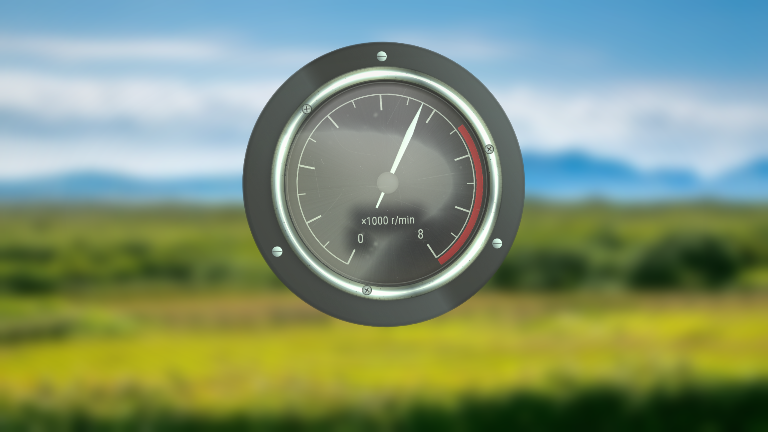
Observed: 4750 rpm
